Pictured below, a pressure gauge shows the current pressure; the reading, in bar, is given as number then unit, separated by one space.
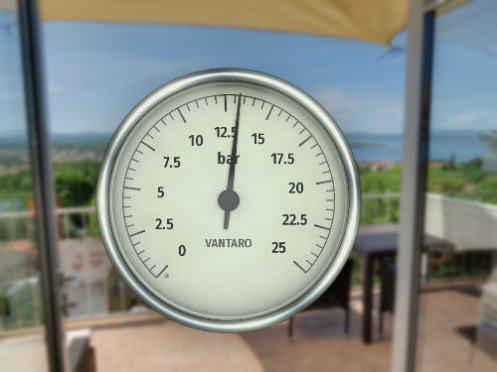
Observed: 13.25 bar
